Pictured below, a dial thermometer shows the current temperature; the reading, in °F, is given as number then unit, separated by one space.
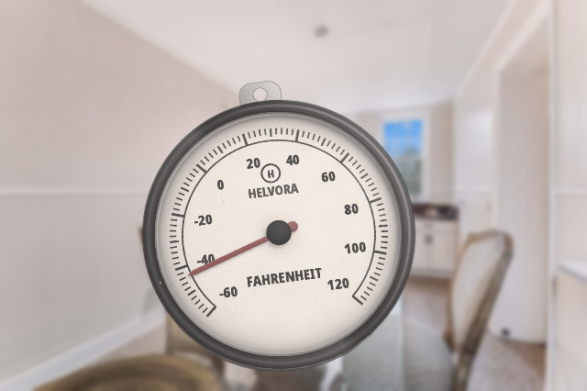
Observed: -44 °F
